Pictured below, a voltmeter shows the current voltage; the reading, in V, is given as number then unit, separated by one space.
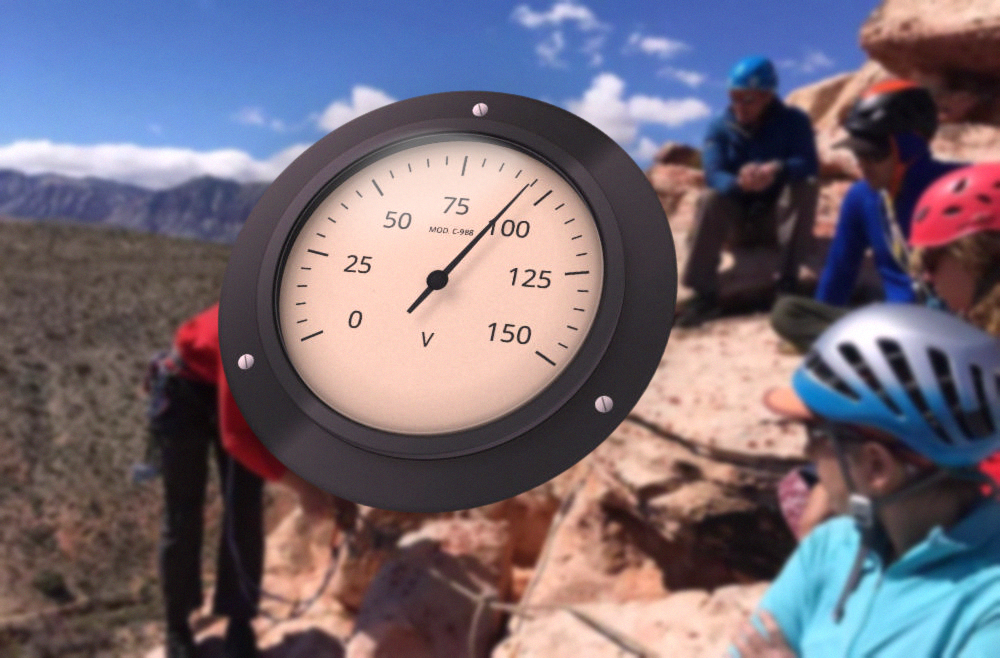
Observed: 95 V
